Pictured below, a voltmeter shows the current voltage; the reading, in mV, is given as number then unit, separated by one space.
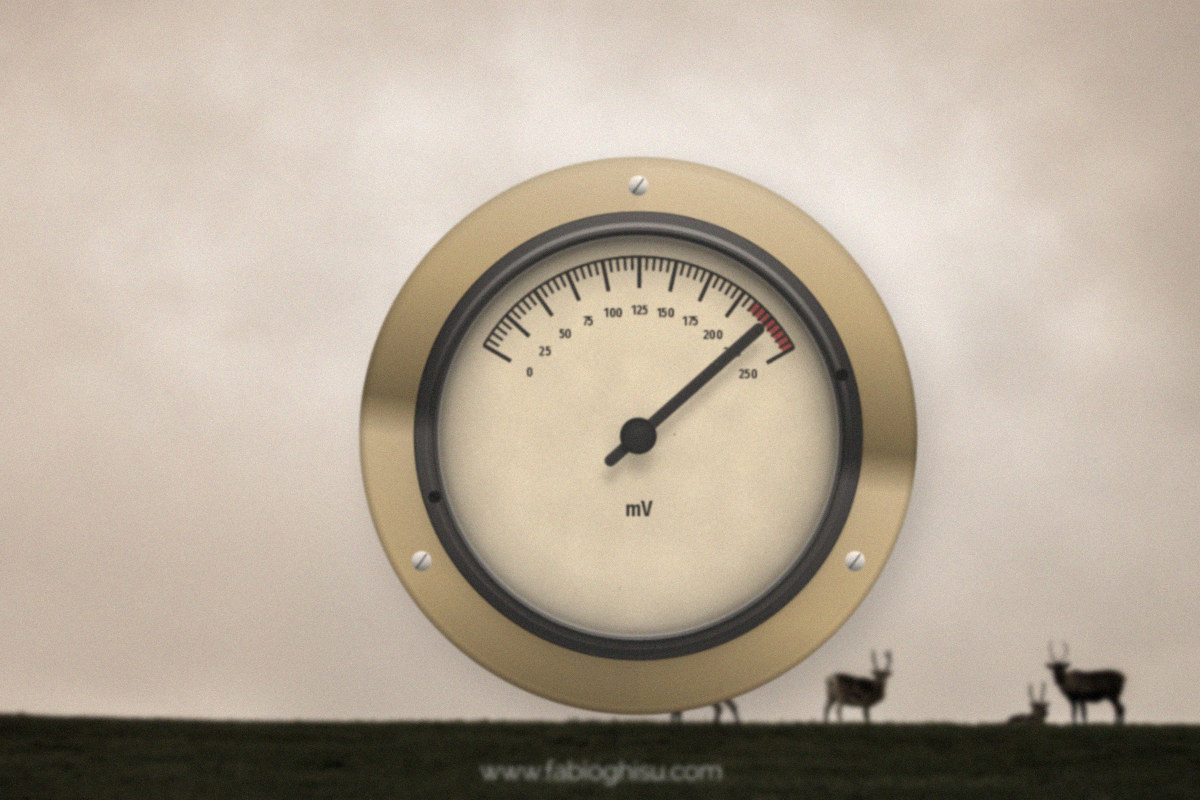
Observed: 225 mV
